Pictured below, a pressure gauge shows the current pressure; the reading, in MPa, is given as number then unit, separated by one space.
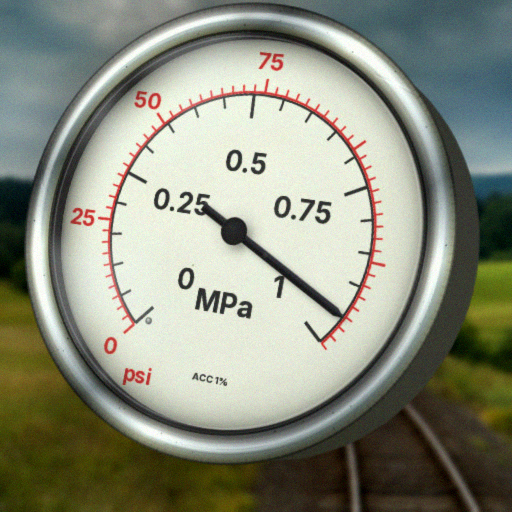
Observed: 0.95 MPa
